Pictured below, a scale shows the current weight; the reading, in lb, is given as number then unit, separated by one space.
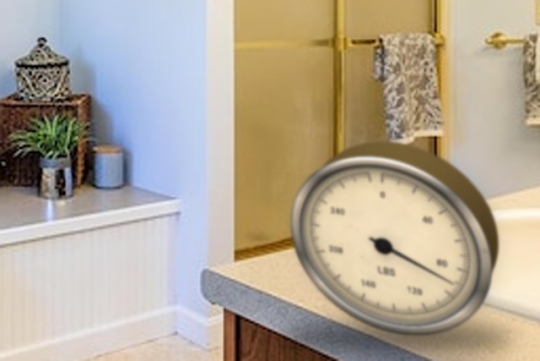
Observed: 90 lb
